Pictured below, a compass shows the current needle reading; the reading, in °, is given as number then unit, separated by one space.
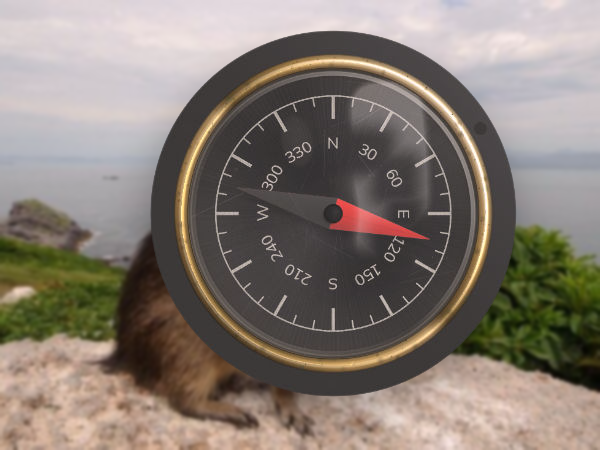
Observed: 105 °
